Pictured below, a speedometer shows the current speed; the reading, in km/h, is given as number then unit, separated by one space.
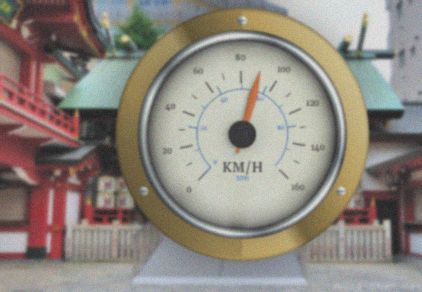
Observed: 90 km/h
